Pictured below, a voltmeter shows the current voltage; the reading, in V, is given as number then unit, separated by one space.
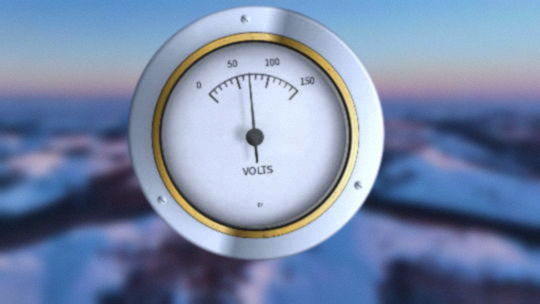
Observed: 70 V
